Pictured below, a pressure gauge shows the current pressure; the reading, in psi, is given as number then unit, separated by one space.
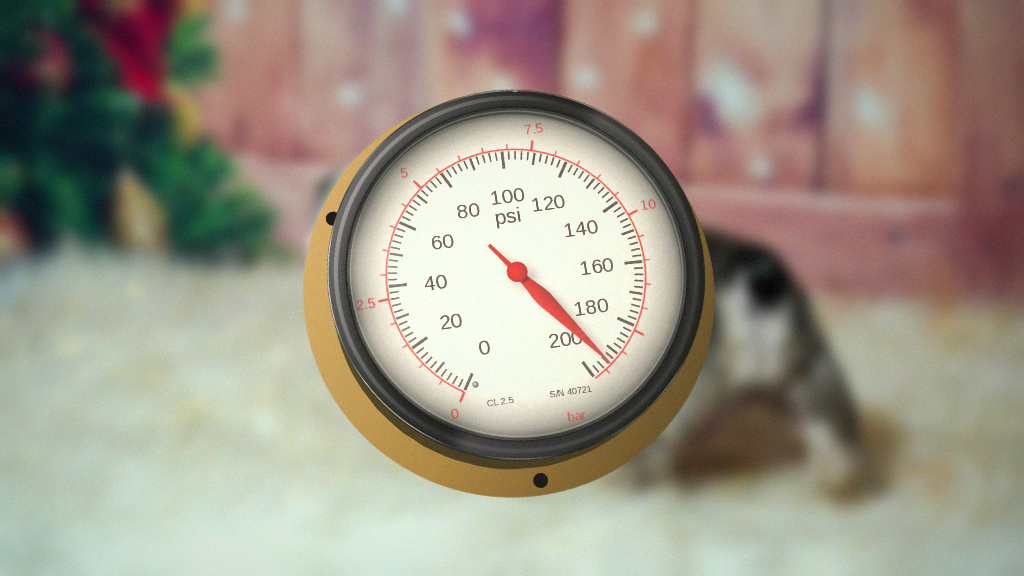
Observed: 194 psi
